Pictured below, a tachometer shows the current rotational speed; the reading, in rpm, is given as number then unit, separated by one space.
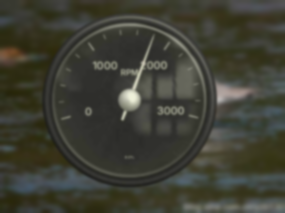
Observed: 1800 rpm
